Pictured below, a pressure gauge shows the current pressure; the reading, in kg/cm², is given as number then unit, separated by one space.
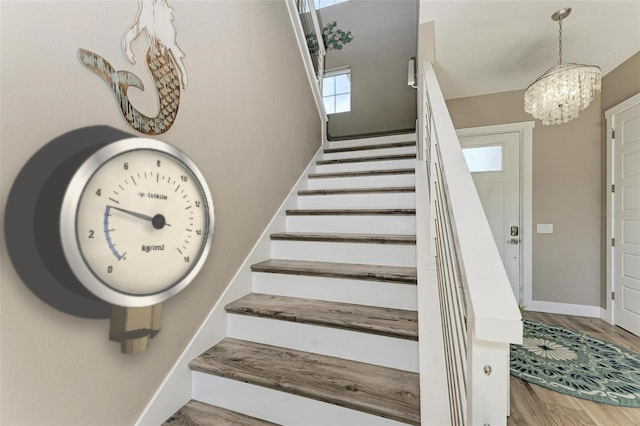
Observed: 3.5 kg/cm²
